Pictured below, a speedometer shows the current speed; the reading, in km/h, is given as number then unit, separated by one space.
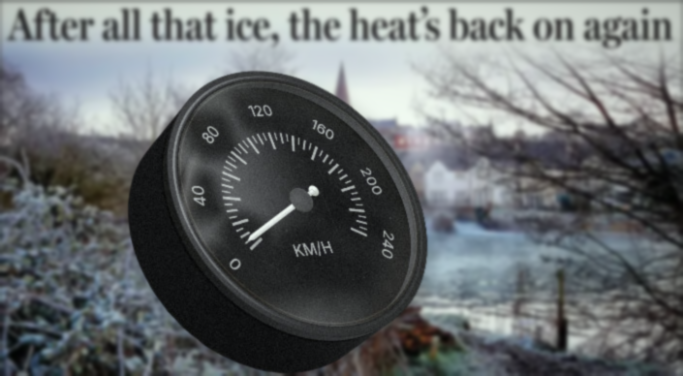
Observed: 5 km/h
